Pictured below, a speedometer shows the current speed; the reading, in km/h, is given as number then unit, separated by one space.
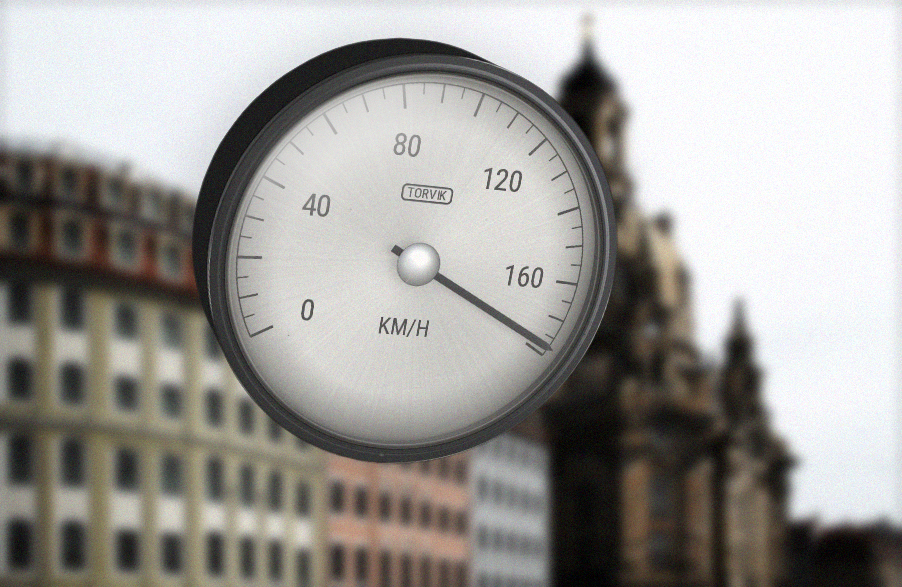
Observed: 177.5 km/h
